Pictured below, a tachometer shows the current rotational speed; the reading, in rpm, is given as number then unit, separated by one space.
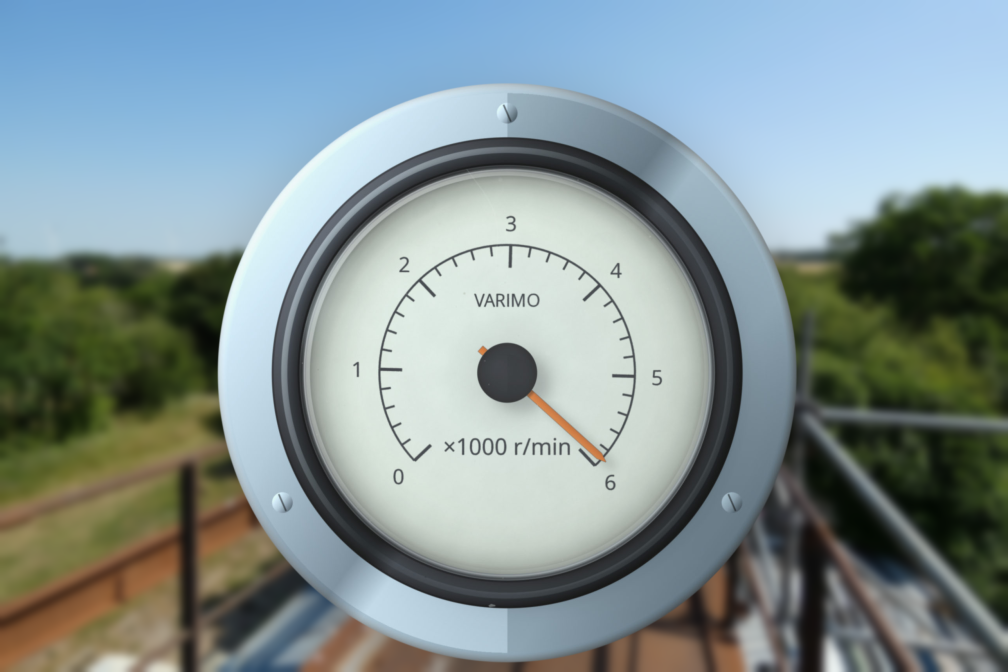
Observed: 5900 rpm
